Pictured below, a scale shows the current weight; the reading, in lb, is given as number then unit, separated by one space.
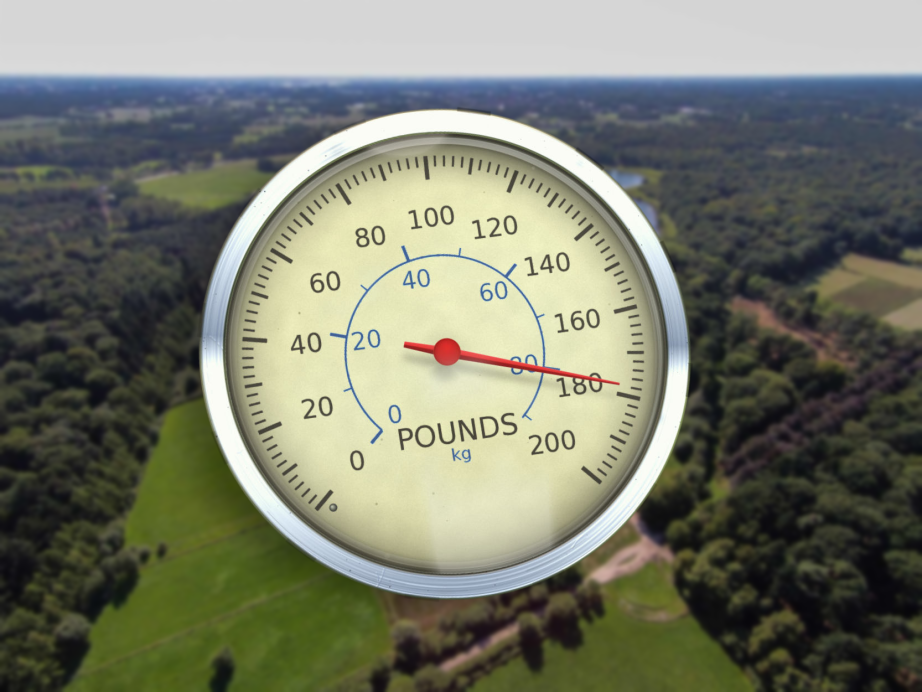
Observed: 178 lb
